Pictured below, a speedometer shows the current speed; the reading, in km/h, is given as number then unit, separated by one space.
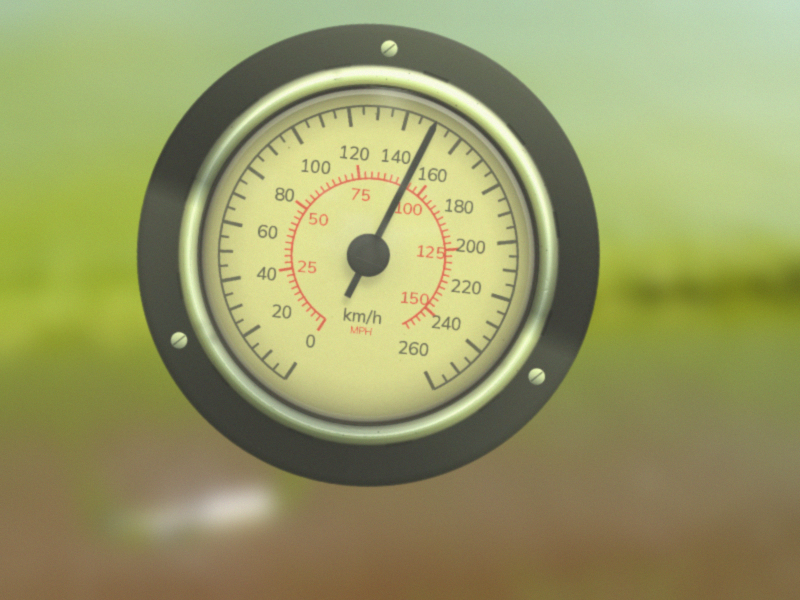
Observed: 150 km/h
